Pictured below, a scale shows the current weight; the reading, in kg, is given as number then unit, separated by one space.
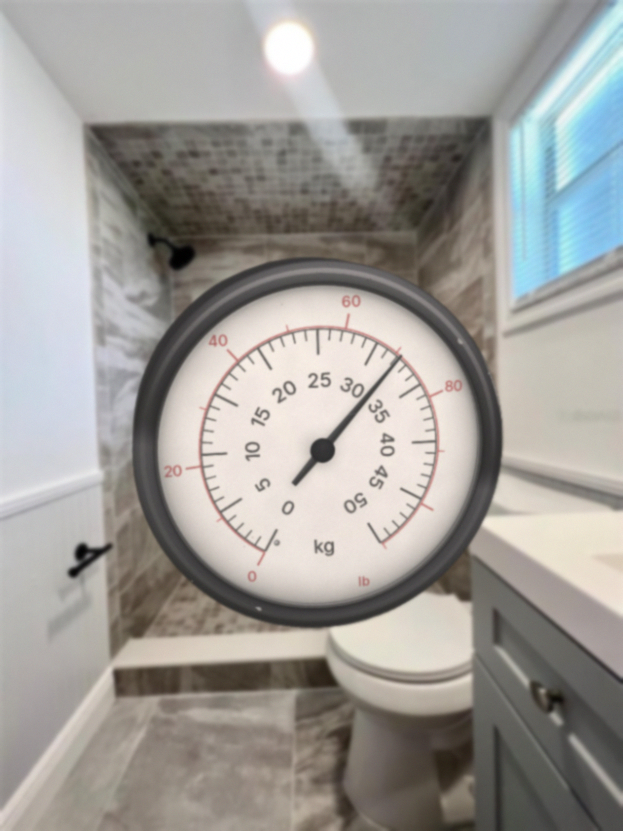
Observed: 32 kg
